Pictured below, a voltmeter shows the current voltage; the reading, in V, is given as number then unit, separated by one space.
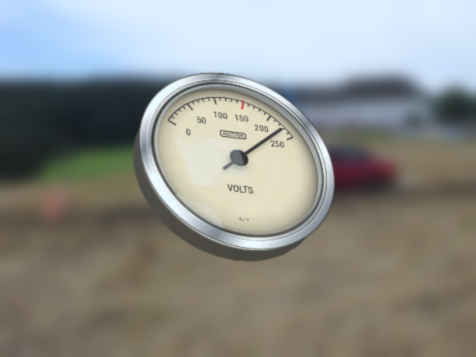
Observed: 230 V
